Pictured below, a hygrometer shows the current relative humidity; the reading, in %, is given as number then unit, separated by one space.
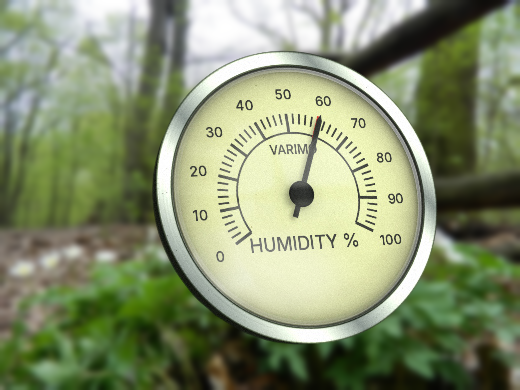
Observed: 60 %
